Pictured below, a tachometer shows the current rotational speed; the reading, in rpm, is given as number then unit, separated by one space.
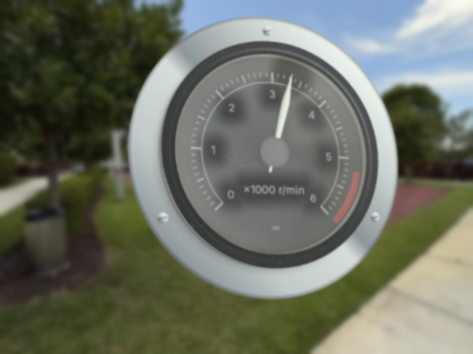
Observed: 3300 rpm
